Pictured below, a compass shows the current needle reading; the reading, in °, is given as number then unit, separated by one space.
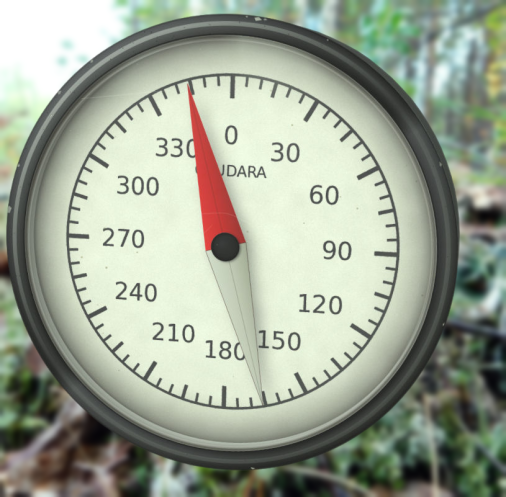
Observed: 345 °
